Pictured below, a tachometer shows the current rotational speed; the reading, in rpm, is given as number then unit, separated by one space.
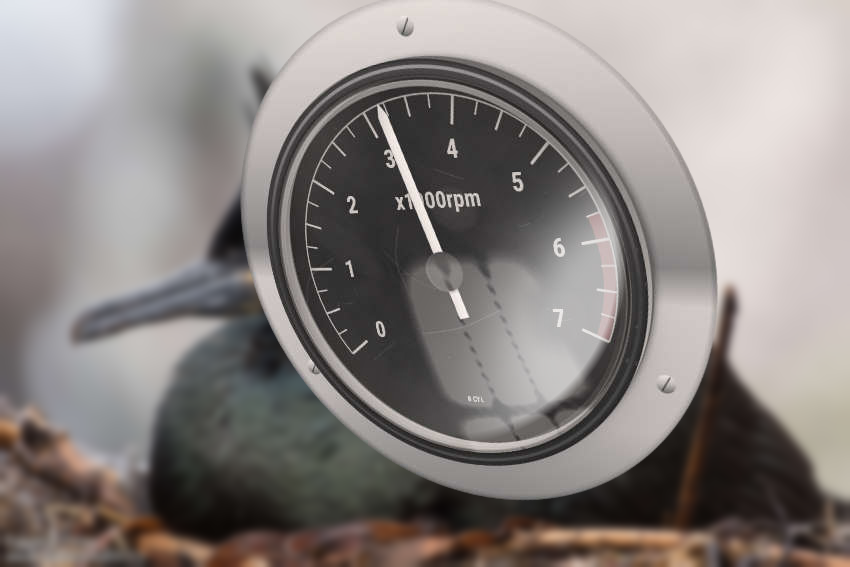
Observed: 3250 rpm
